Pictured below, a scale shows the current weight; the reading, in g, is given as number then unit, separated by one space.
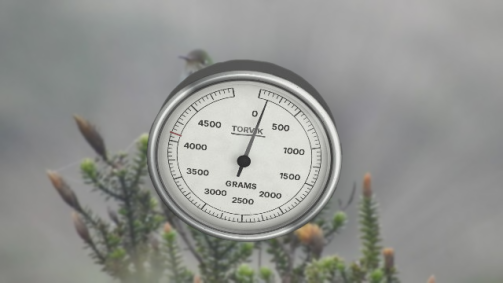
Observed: 100 g
